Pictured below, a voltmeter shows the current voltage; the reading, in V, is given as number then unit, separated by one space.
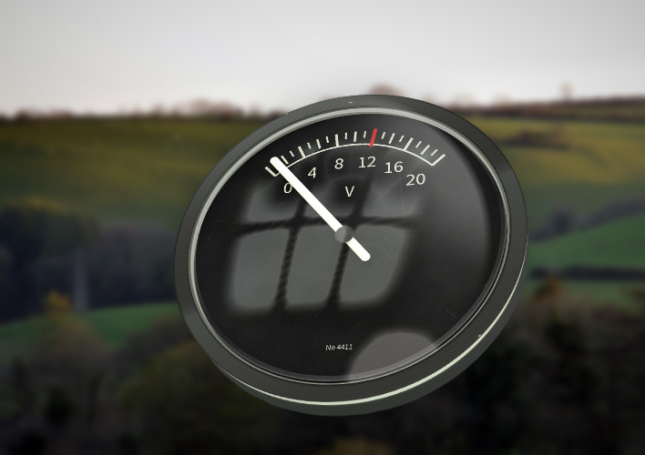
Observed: 1 V
